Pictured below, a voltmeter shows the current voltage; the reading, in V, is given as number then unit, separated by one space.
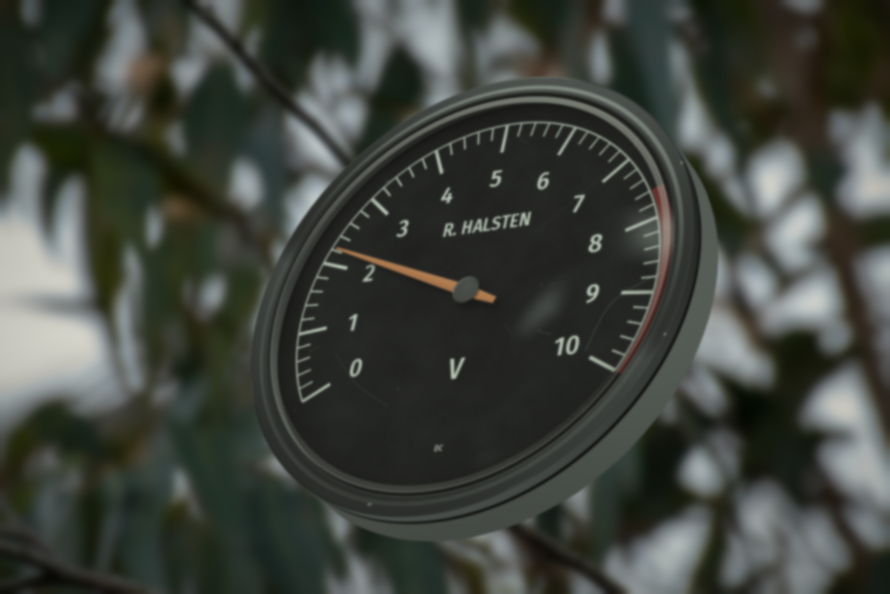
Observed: 2.2 V
